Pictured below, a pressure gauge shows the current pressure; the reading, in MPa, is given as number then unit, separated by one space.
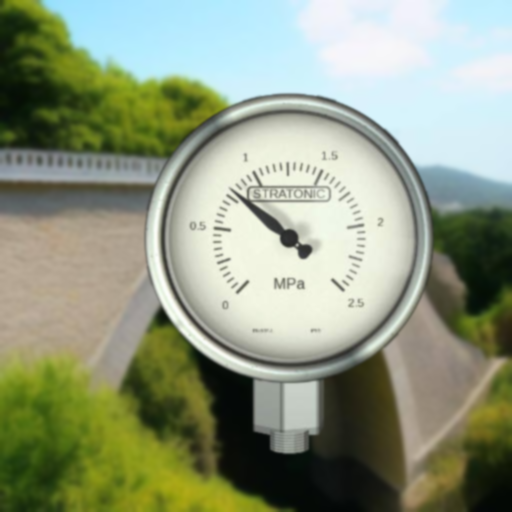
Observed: 0.8 MPa
